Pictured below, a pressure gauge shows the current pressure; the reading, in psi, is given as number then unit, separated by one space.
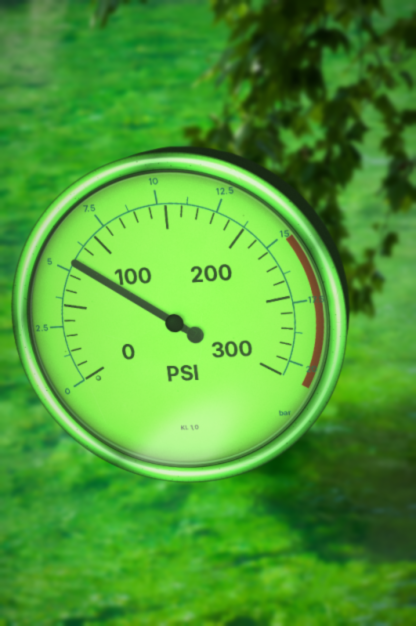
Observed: 80 psi
